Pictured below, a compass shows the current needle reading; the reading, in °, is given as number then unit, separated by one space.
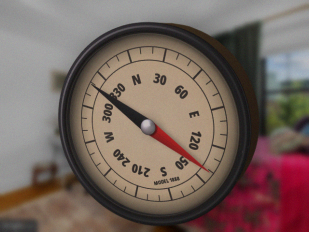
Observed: 140 °
